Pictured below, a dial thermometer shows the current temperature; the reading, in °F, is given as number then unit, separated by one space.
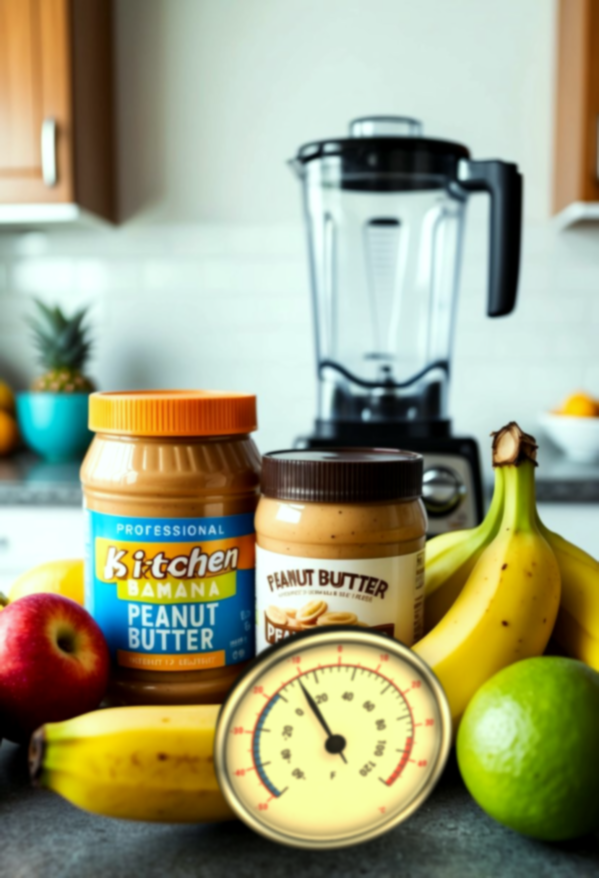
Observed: 12 °F
